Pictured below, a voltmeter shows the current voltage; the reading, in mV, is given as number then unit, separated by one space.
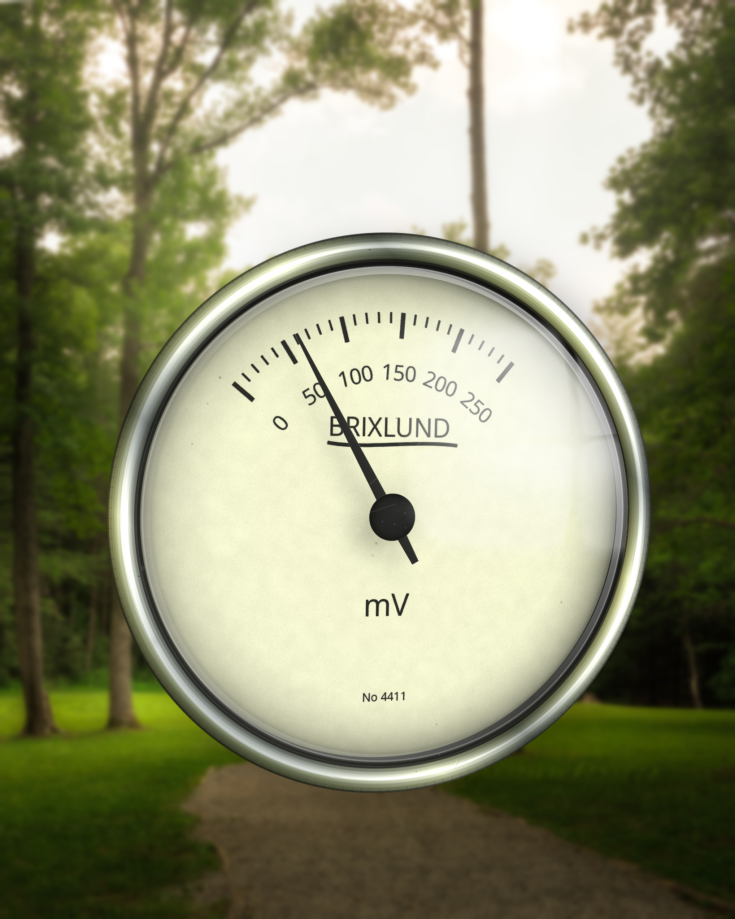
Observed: 60 mV
